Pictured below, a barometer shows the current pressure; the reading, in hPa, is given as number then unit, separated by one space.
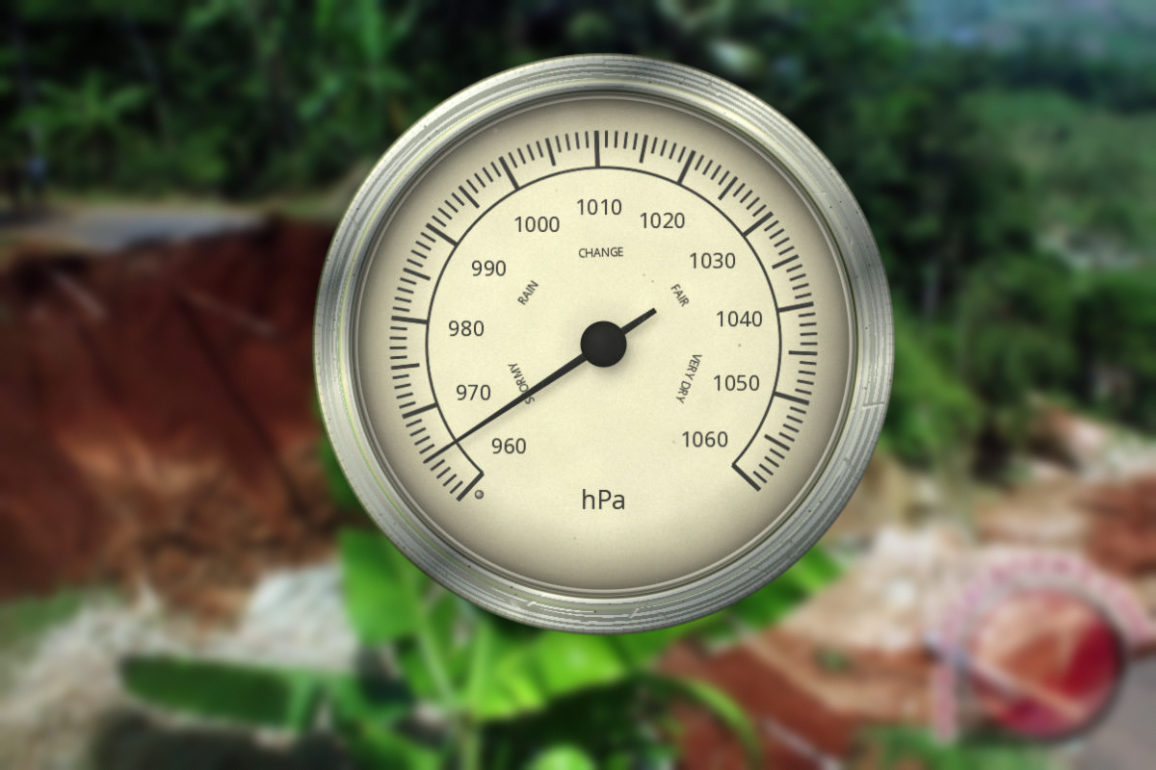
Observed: 965 hPa
